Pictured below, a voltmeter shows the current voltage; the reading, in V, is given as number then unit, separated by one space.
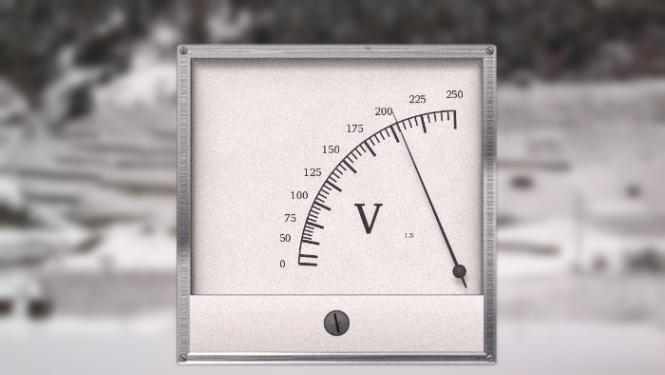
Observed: 205 V
